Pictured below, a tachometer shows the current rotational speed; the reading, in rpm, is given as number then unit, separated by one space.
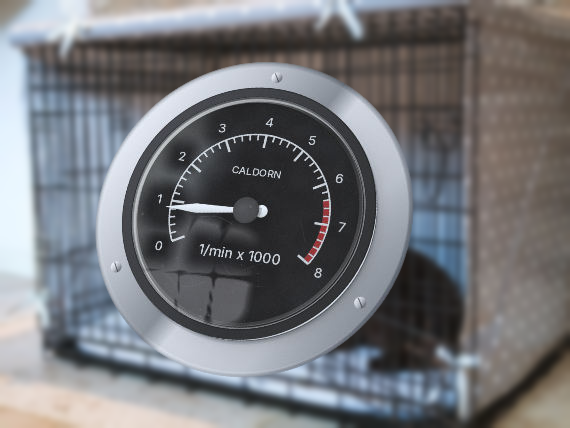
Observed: 800 rpm
